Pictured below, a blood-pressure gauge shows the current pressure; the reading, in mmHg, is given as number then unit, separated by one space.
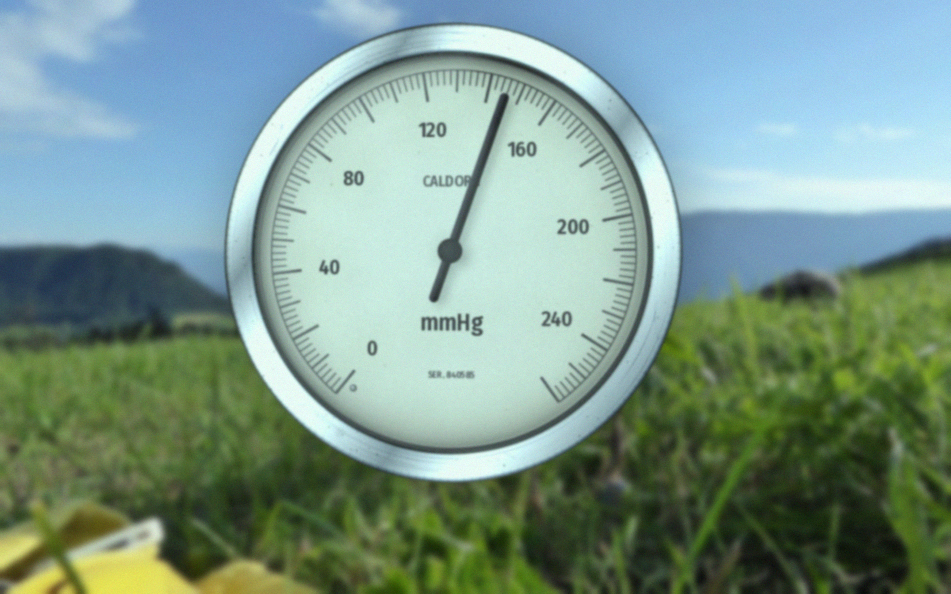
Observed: 146 mmHg
